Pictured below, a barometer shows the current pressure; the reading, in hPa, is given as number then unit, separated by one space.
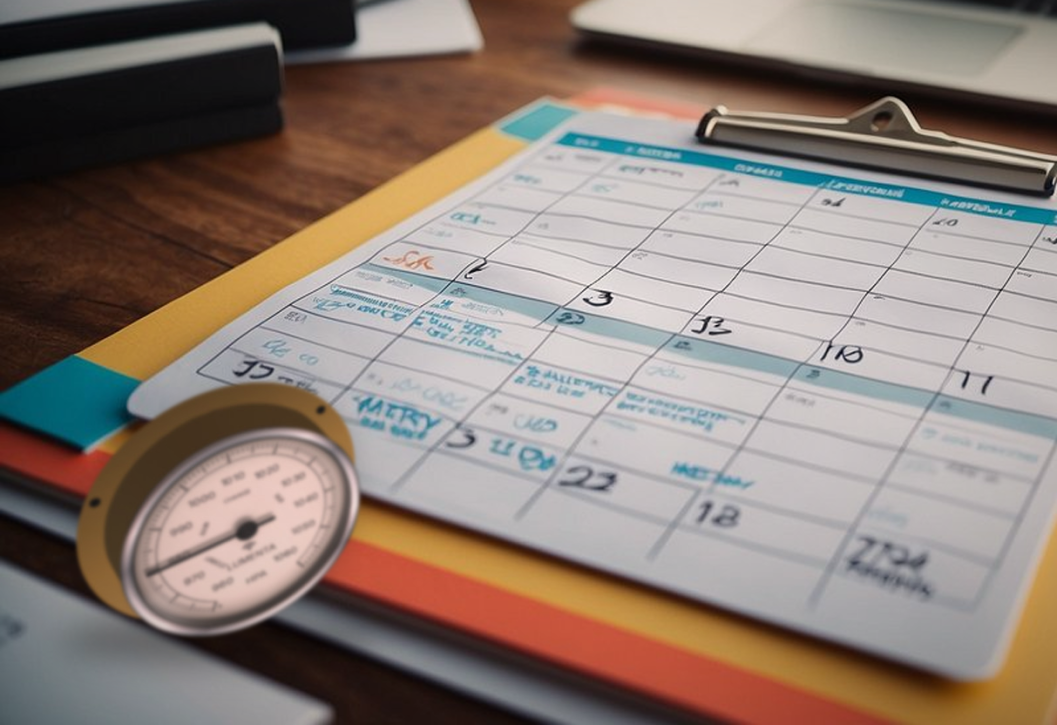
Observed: 980 hPa
